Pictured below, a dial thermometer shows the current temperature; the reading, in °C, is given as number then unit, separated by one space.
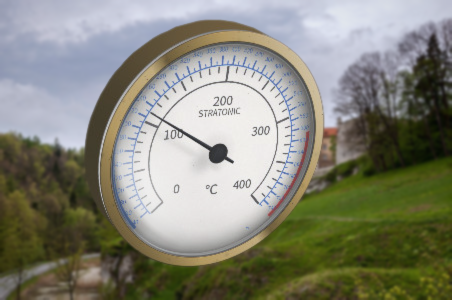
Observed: 110 °C
